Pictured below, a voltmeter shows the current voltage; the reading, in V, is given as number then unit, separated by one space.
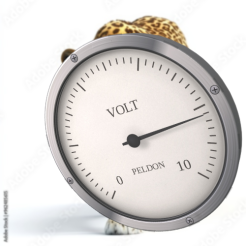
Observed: 8.2 V
